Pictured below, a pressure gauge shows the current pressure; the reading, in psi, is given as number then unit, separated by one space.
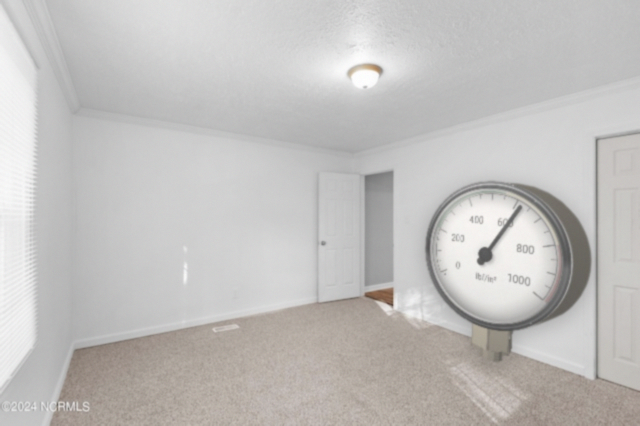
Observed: 625 psi
